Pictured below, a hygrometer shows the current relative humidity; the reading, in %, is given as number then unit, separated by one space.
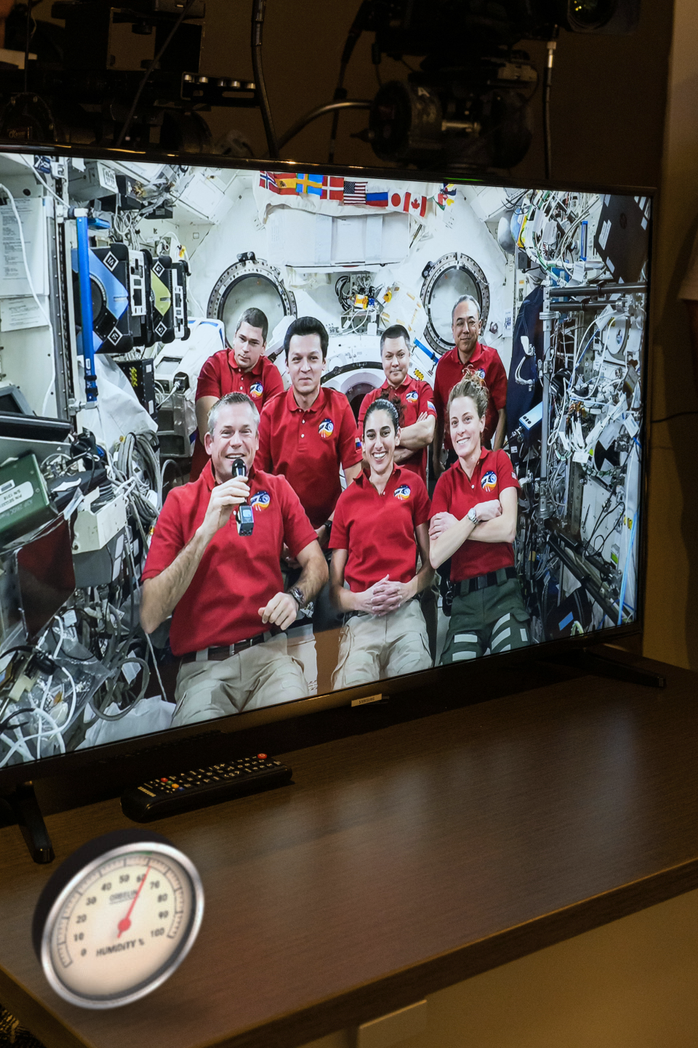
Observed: 60 %
